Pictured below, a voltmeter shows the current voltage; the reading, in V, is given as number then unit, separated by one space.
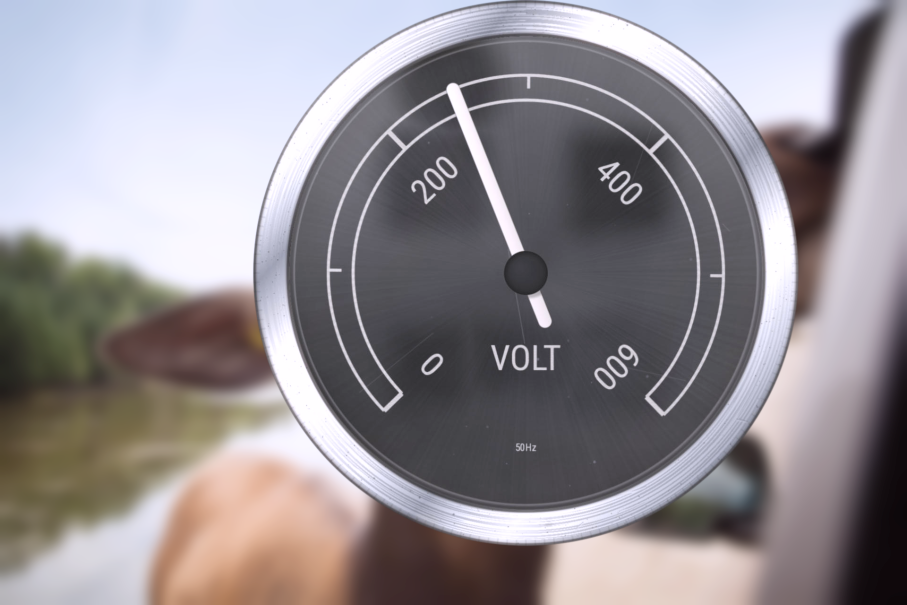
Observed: 250 V
